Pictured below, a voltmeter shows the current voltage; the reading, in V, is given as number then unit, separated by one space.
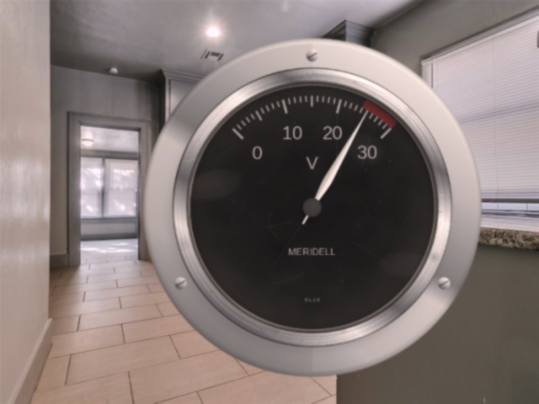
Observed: 25 V
